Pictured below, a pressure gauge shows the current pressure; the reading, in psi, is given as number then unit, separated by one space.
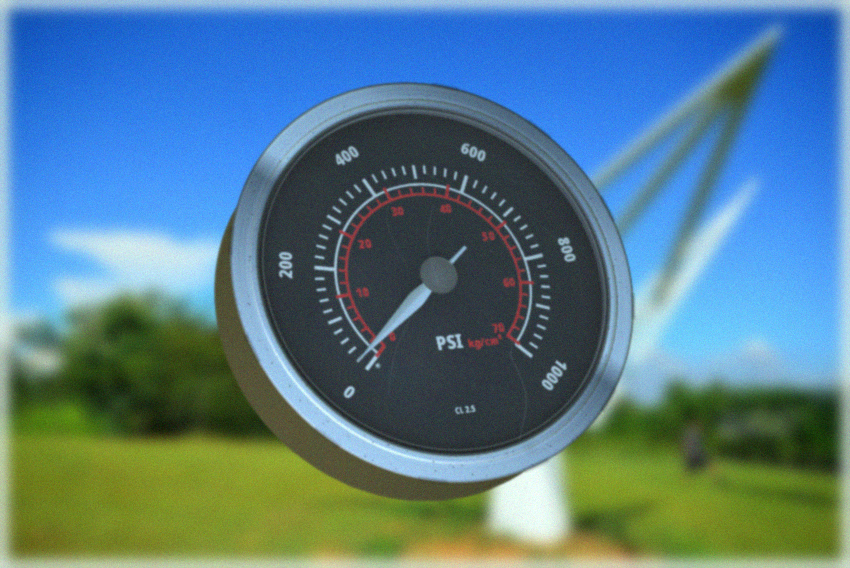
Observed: 20 psi
